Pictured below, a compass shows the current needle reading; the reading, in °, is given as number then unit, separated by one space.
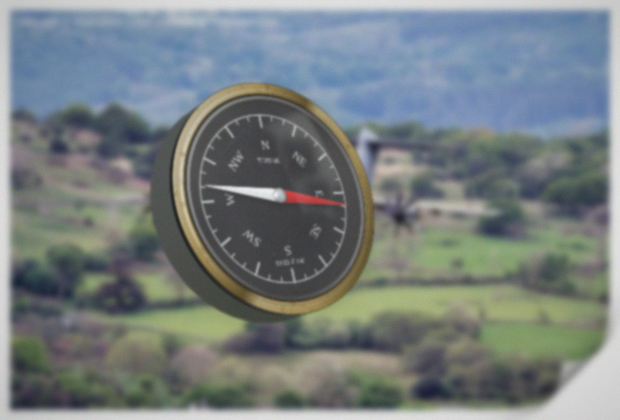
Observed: 100 °
